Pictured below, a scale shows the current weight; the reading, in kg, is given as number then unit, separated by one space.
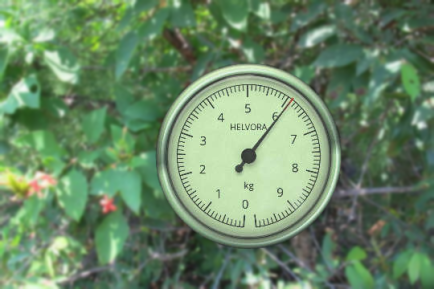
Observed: 6.1 kg
